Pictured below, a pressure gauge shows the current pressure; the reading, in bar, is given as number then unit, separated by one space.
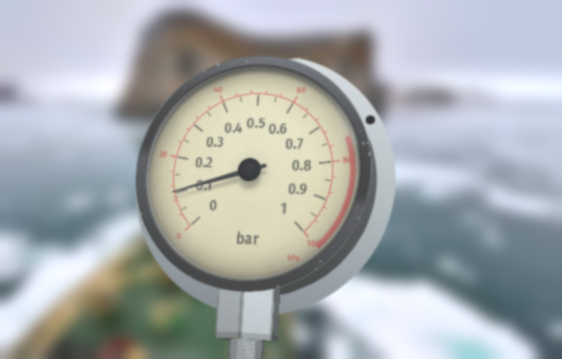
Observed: 0.1 bar
